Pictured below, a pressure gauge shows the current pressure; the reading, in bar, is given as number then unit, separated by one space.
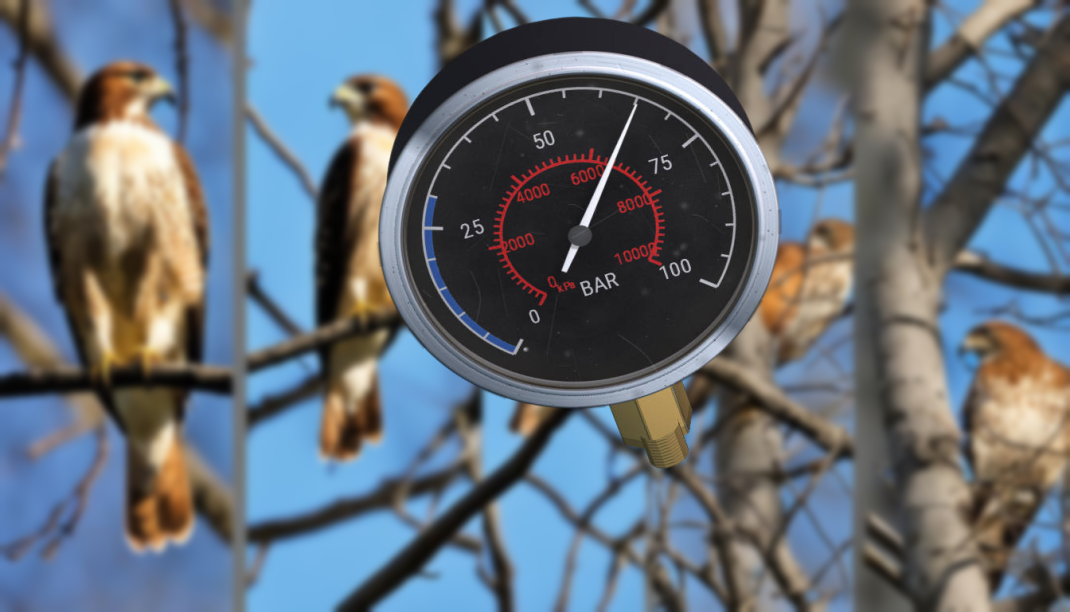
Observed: 65 bar
